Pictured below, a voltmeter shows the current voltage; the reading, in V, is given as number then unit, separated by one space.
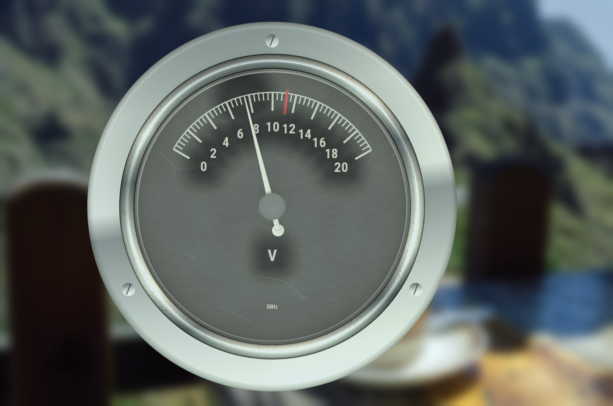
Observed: 7.6 V
